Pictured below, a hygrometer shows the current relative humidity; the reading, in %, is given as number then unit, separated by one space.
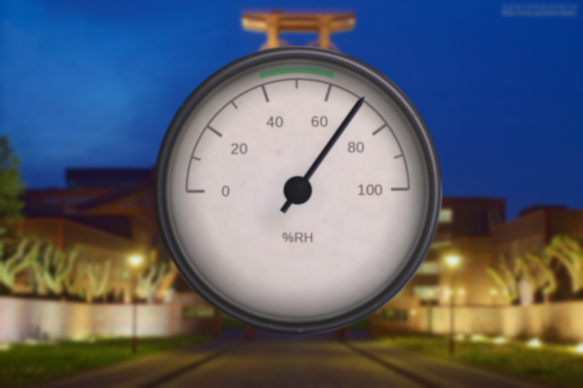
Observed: 70 %
